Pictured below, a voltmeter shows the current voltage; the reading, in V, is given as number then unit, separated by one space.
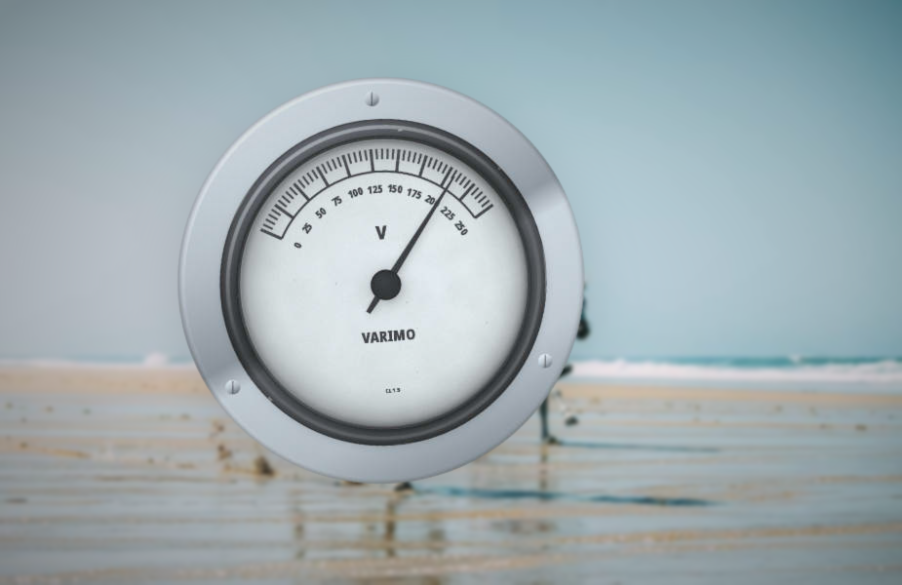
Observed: 205 V
